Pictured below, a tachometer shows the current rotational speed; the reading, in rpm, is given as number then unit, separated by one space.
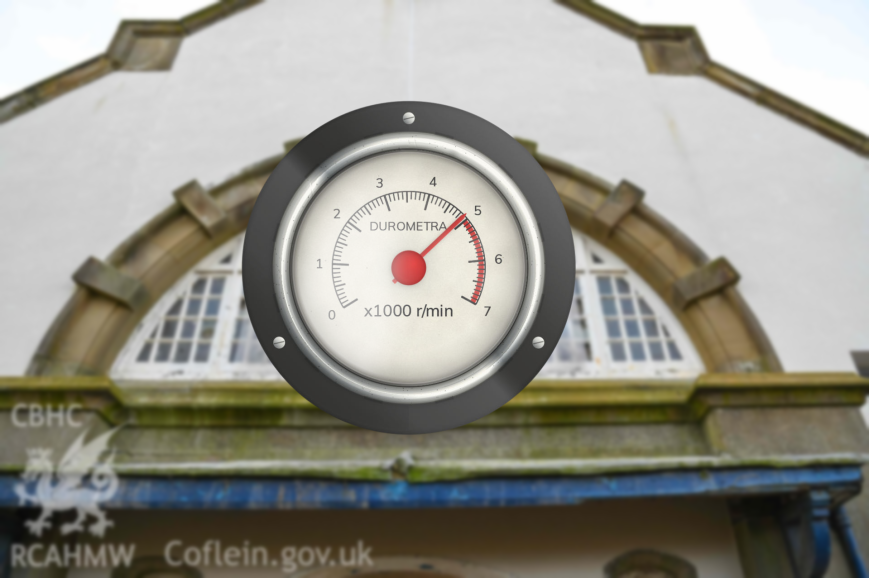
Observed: 4900 rpm
